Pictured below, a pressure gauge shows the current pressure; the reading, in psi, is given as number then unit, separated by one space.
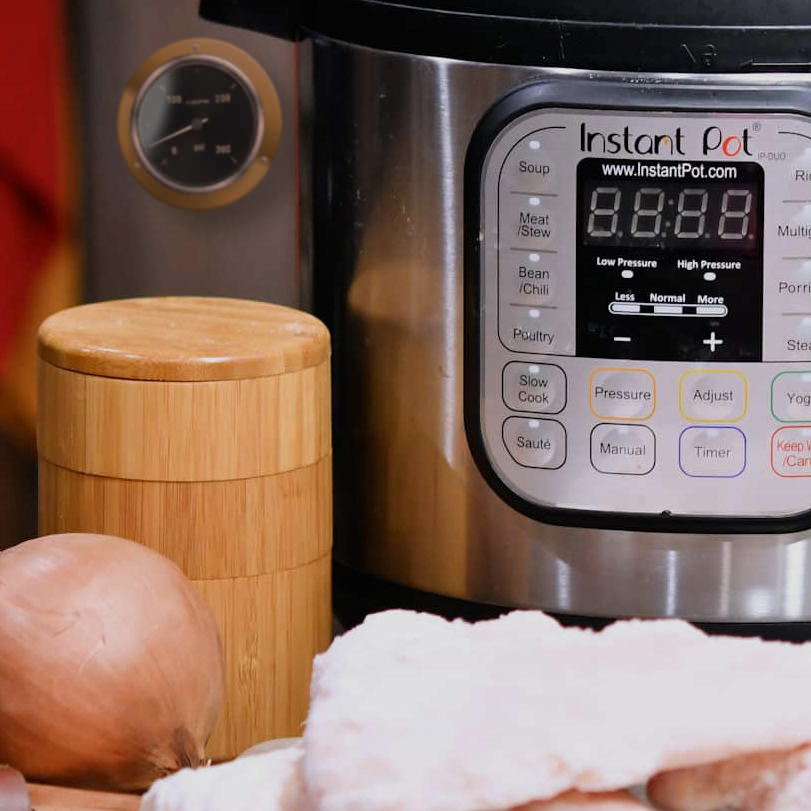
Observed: 25 psi
